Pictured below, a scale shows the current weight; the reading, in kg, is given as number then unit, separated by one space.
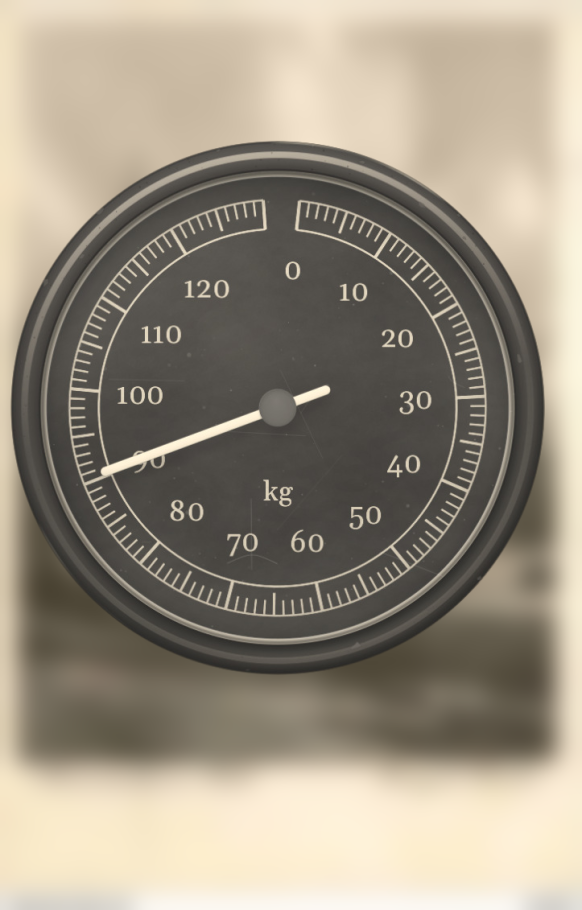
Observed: 90.5 kg
